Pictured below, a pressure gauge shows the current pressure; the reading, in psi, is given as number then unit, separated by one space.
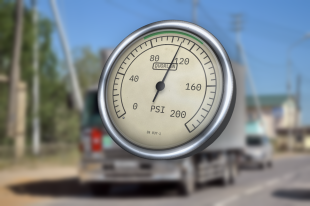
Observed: 110 psi
